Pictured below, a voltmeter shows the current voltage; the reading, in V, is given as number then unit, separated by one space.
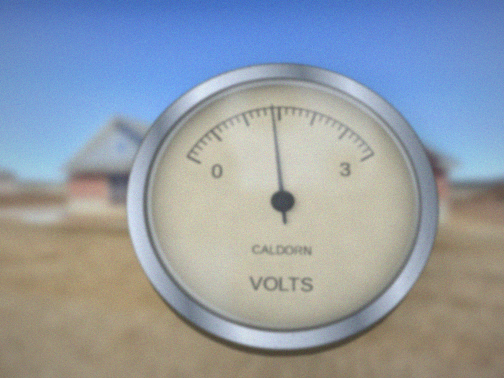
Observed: 1.4 V
